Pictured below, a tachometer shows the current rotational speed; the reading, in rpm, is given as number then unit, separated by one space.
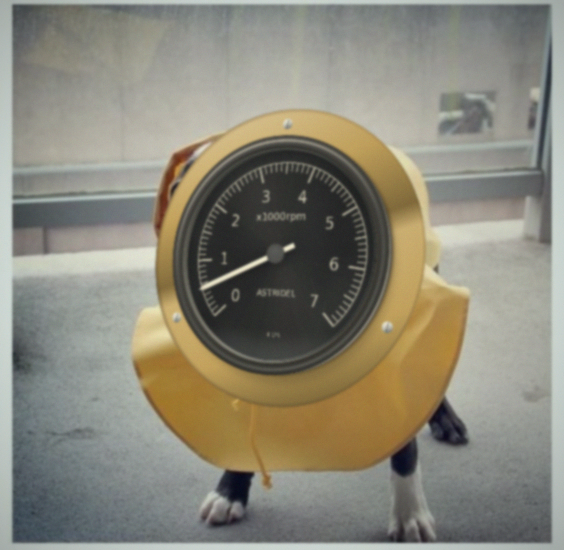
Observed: 500 rpm
